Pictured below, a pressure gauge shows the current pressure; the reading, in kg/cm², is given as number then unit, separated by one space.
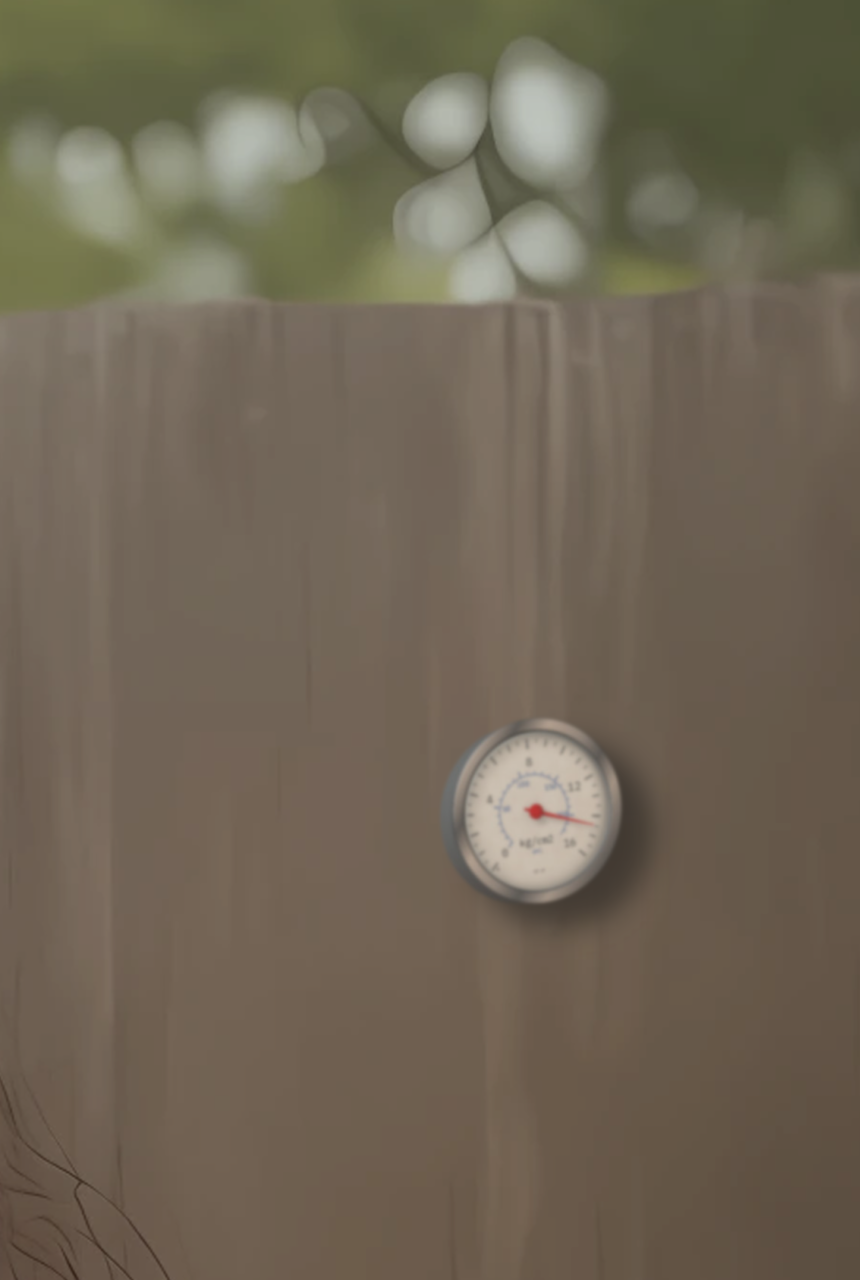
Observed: 14.5 kg/cm²
